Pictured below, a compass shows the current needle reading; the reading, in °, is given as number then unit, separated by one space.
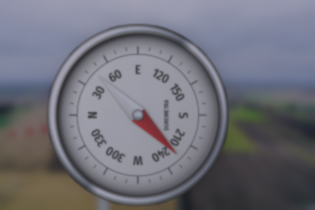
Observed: 225 °
